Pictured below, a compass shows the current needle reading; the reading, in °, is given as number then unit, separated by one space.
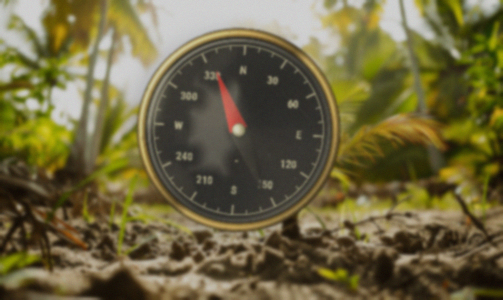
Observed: 335 °
